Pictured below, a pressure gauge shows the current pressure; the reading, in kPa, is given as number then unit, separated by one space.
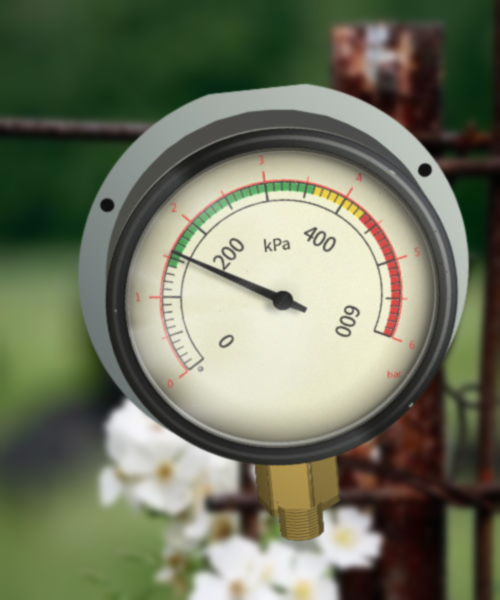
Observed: 160 kPa
